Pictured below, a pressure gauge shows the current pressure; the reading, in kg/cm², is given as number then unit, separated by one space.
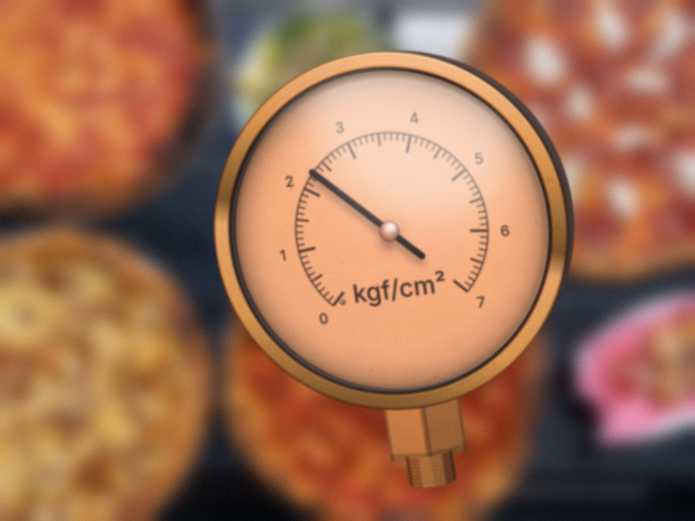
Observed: 2.3 kg/cm²
